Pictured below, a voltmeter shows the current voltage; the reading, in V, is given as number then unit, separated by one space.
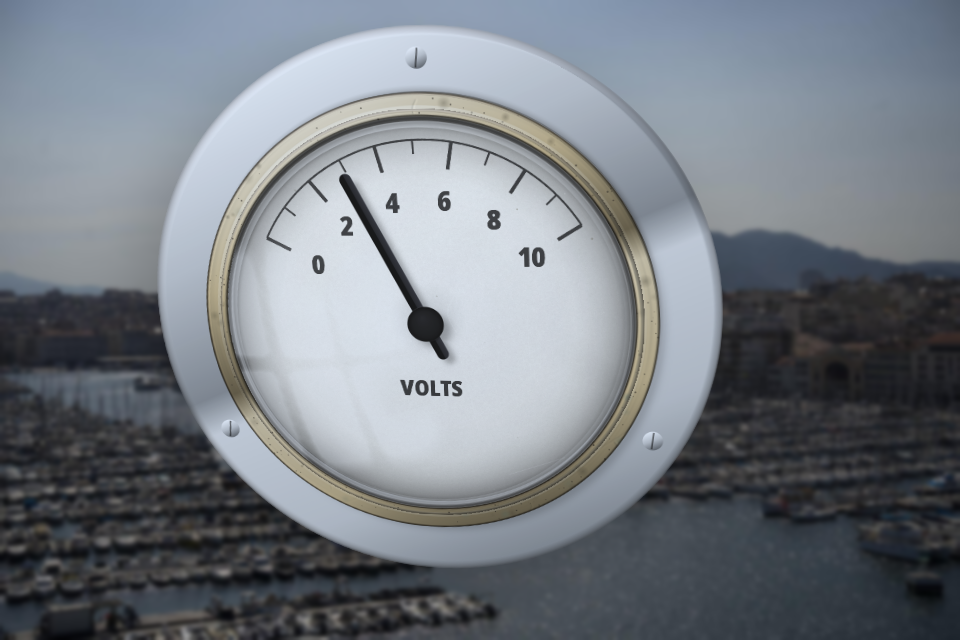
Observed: 3 V
